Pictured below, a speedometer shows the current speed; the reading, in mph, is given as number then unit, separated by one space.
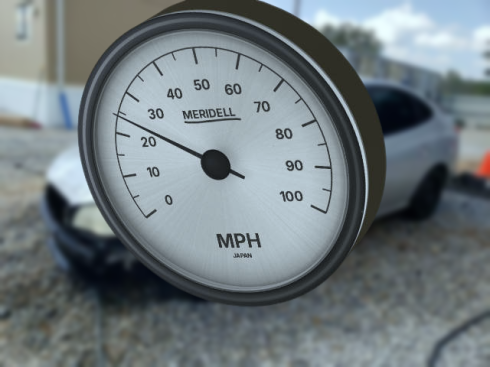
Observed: 25 mph
